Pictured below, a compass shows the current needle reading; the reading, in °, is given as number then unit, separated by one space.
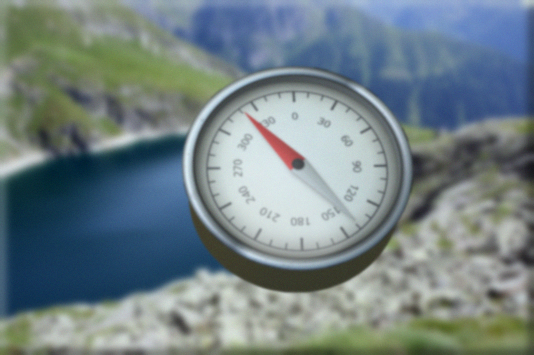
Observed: 320 °
